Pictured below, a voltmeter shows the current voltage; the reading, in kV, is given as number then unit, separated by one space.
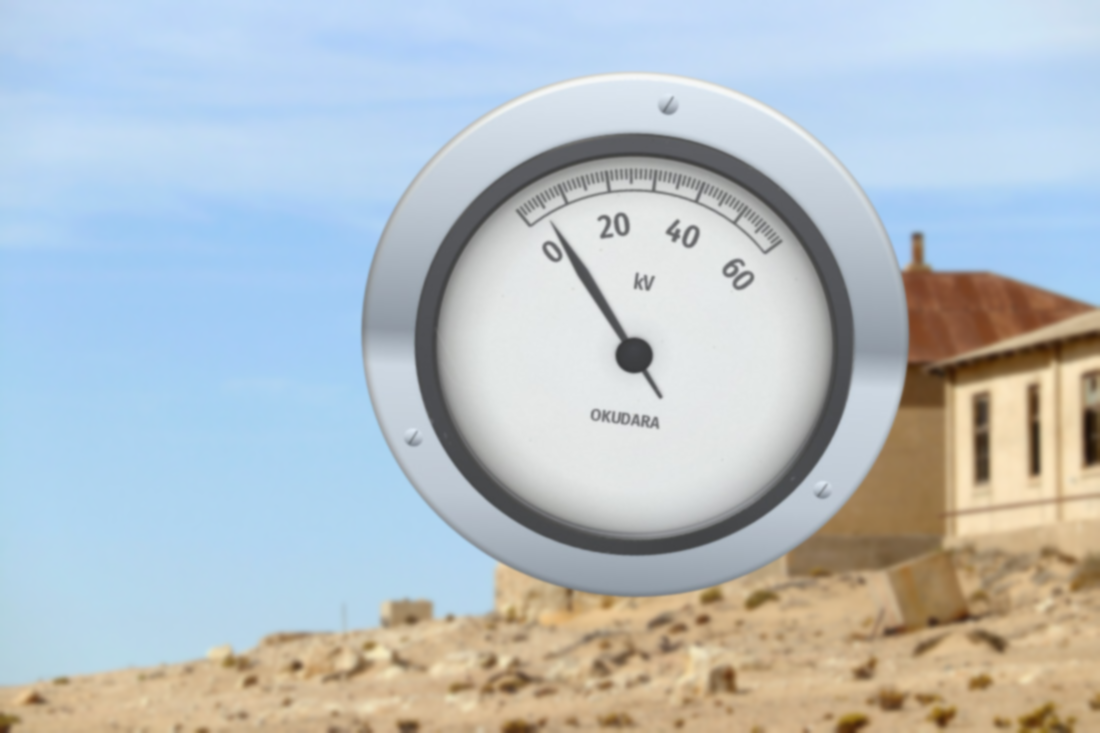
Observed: 5 kV
